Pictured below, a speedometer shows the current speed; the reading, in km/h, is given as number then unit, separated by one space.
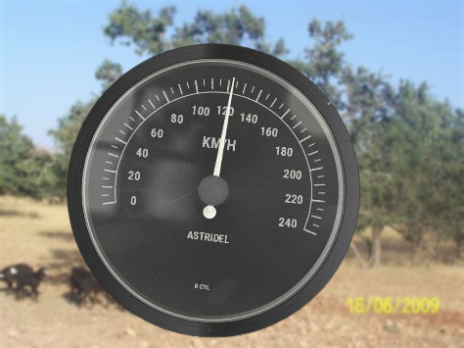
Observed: 122.5 km/h
